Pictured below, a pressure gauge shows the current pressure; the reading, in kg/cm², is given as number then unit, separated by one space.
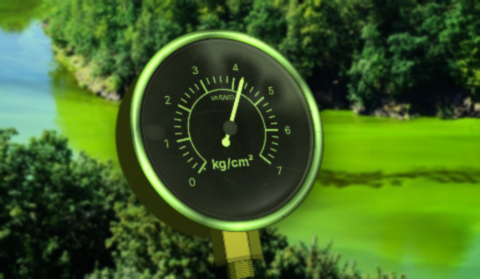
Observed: 4.2 kg/cm²
